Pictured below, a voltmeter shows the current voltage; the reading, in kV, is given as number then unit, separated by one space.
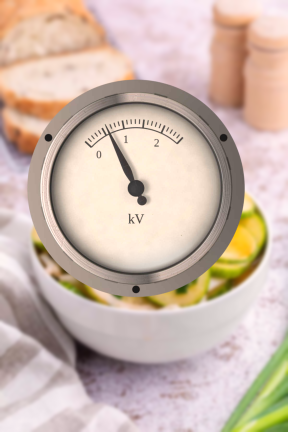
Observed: 0.6 kV
